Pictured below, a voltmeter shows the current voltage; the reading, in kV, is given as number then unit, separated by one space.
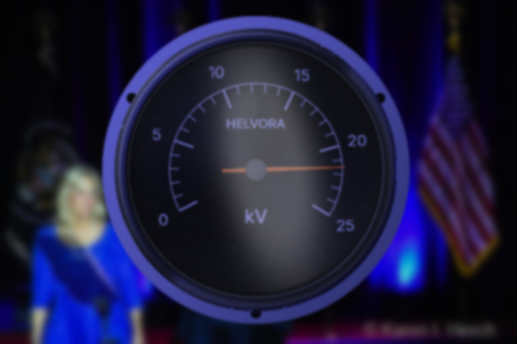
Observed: 21.5 kV
